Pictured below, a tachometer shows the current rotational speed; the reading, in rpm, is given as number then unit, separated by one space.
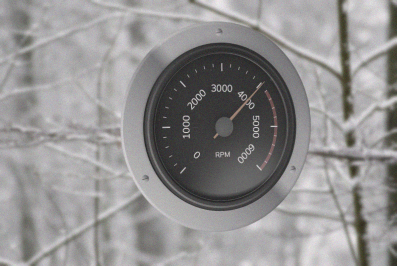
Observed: 4000 rpm
